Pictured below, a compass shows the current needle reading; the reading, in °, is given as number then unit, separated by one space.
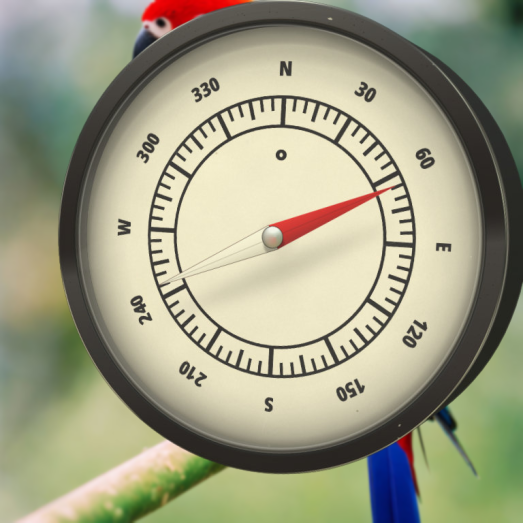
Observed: 65 °
